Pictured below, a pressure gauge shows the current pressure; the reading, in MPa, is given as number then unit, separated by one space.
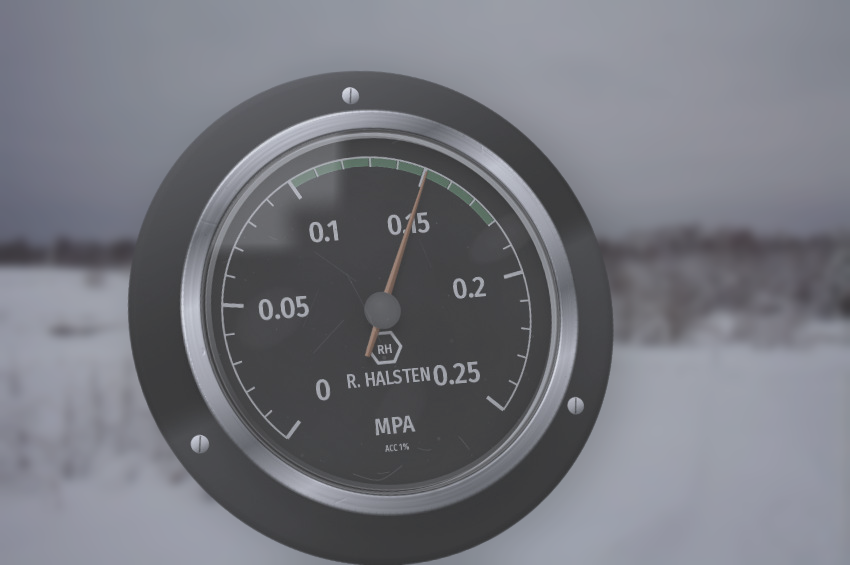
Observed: 0.15 MPa
